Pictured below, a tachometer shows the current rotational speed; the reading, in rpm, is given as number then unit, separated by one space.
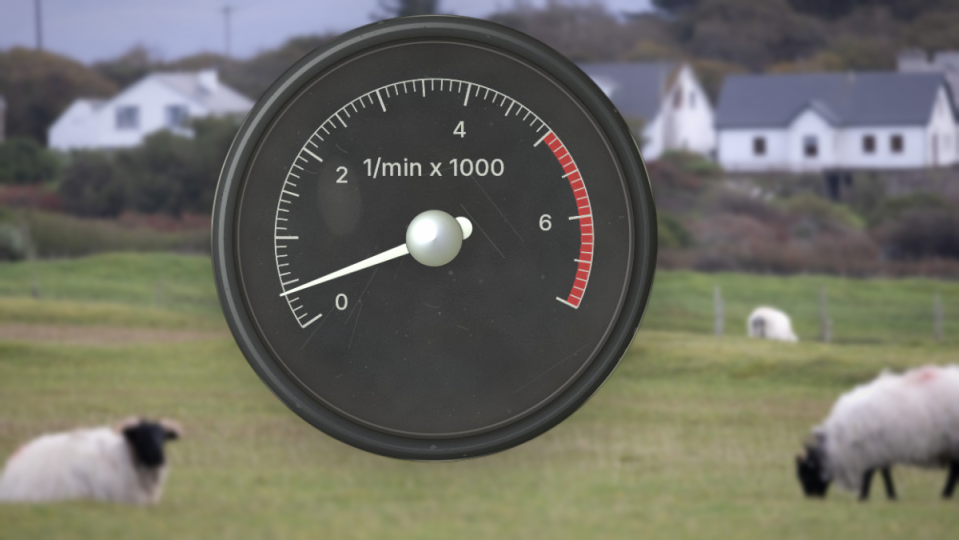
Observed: 400 rpm
